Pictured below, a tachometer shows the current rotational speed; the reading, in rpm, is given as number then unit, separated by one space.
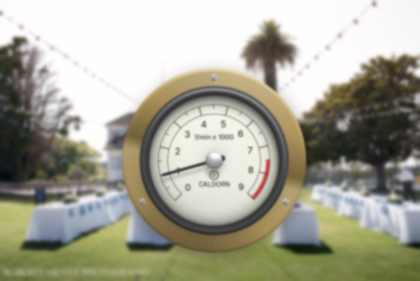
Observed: 1000 rpm
